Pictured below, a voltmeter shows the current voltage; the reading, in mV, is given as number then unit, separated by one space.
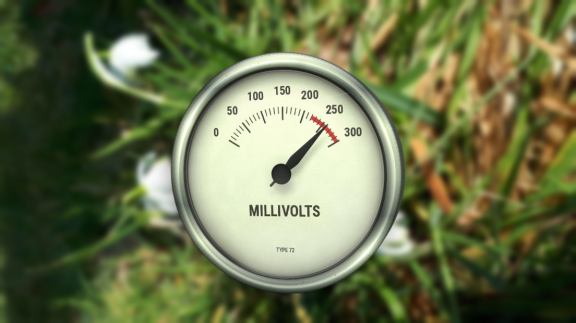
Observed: 260 mV
